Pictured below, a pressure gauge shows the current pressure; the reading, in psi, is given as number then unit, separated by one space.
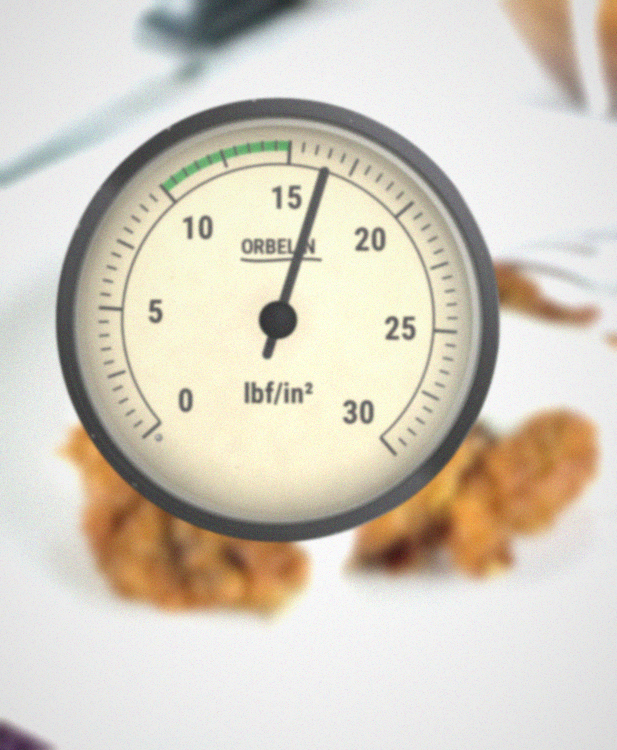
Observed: 16.5 psi
